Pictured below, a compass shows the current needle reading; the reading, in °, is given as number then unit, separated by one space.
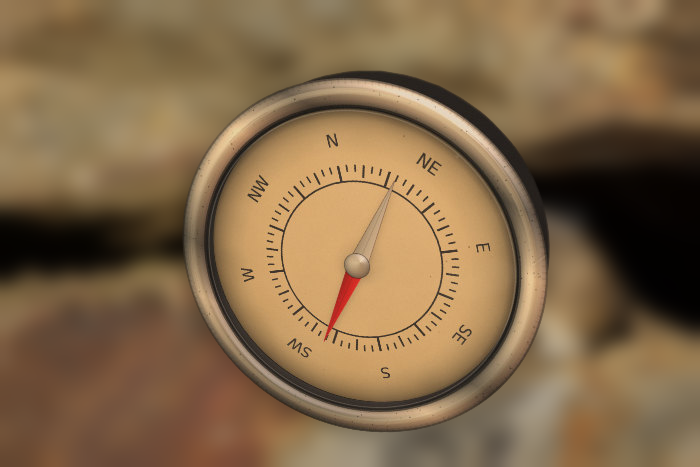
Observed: 215 °
